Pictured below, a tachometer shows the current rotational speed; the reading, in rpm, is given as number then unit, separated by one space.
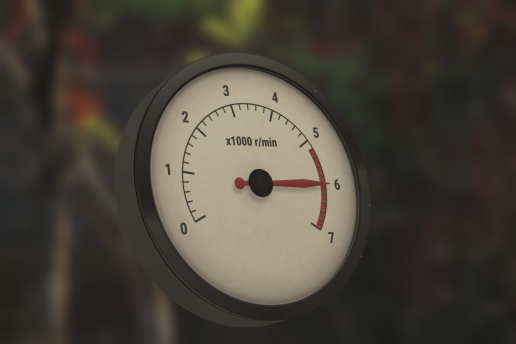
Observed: 6000 rpm
